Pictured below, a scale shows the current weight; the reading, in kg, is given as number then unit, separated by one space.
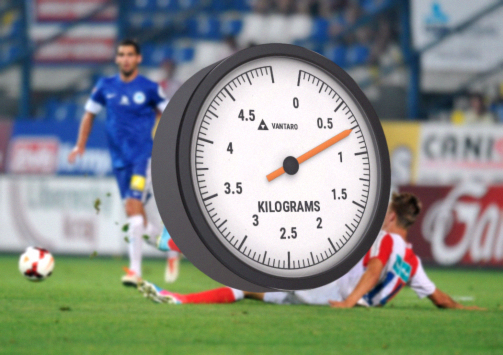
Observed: 0.75 kg
